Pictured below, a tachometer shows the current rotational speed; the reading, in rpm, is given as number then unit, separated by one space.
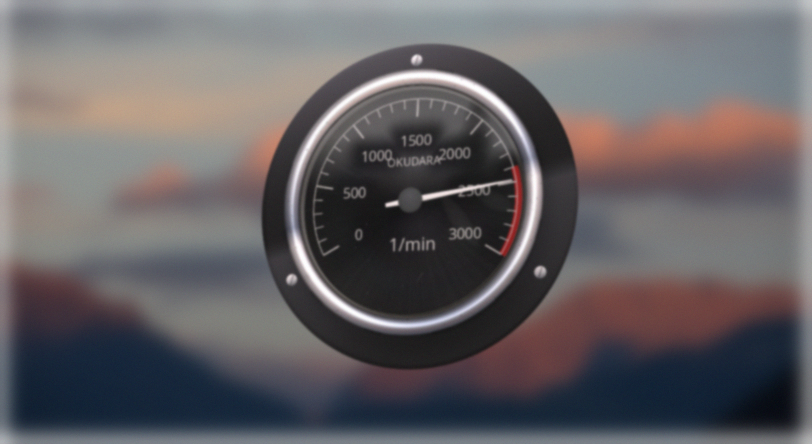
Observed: 2500 rpm
